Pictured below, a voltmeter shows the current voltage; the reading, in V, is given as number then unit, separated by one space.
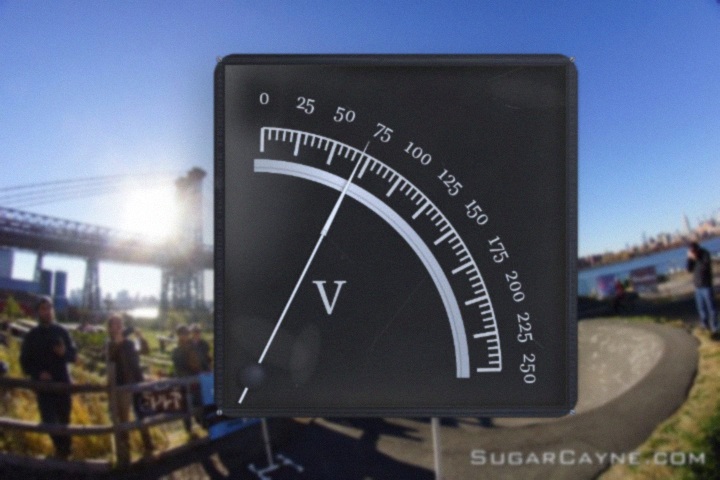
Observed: 70 V
